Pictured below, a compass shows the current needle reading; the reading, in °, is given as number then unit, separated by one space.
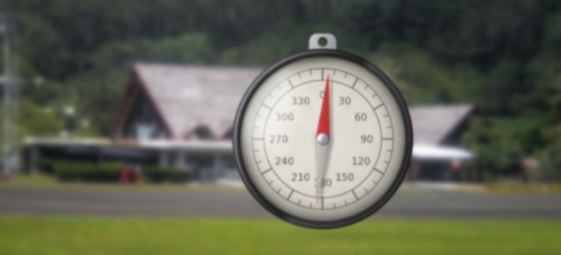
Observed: 5 °
